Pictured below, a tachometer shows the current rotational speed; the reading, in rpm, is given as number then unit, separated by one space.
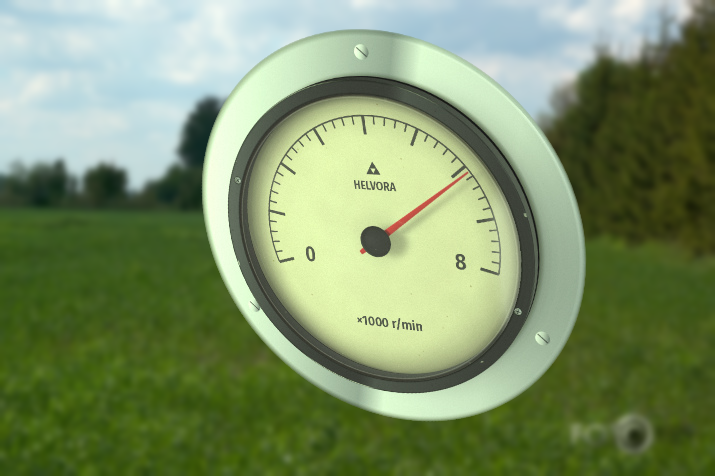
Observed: 6100 rpm
